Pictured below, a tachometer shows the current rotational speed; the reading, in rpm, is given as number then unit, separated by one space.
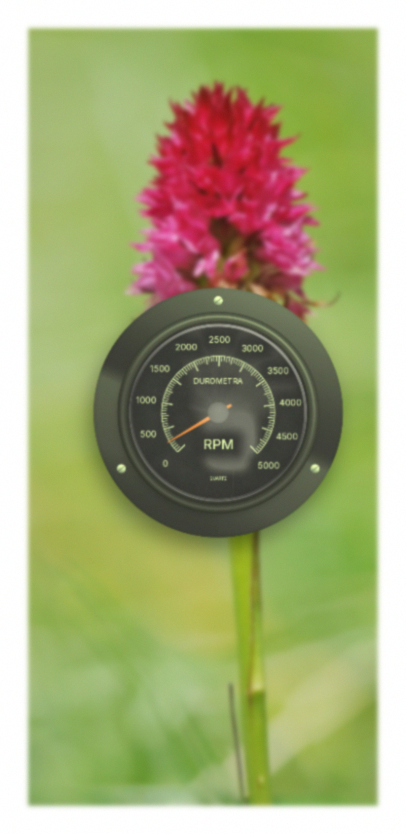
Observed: 250 rpm
